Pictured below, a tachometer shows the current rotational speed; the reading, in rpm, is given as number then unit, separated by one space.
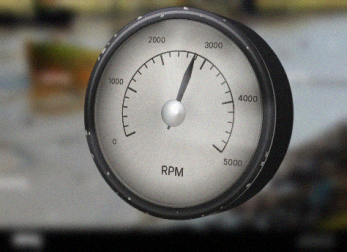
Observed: 2800 rpm
